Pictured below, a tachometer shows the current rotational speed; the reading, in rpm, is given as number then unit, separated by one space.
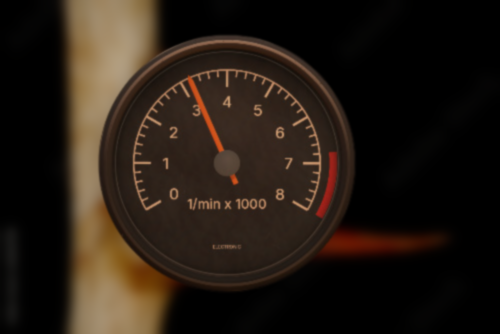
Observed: 3200 rpm
